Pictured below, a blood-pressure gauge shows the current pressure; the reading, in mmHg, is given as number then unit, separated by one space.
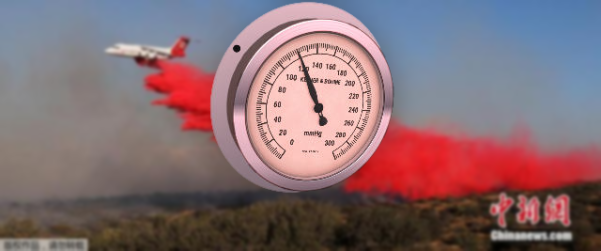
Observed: 120 mmHg
